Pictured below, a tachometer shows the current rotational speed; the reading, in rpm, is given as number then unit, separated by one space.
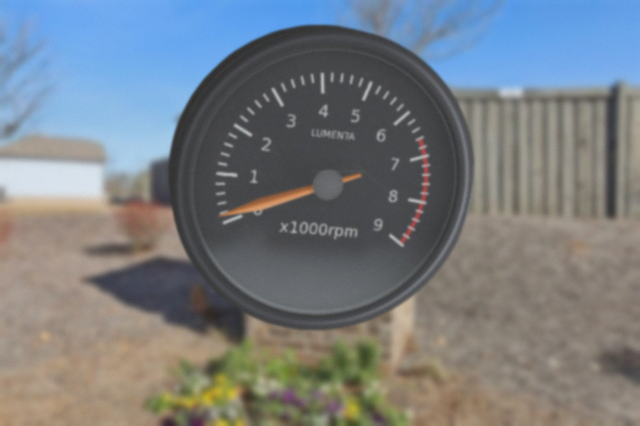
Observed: 200 rpm
